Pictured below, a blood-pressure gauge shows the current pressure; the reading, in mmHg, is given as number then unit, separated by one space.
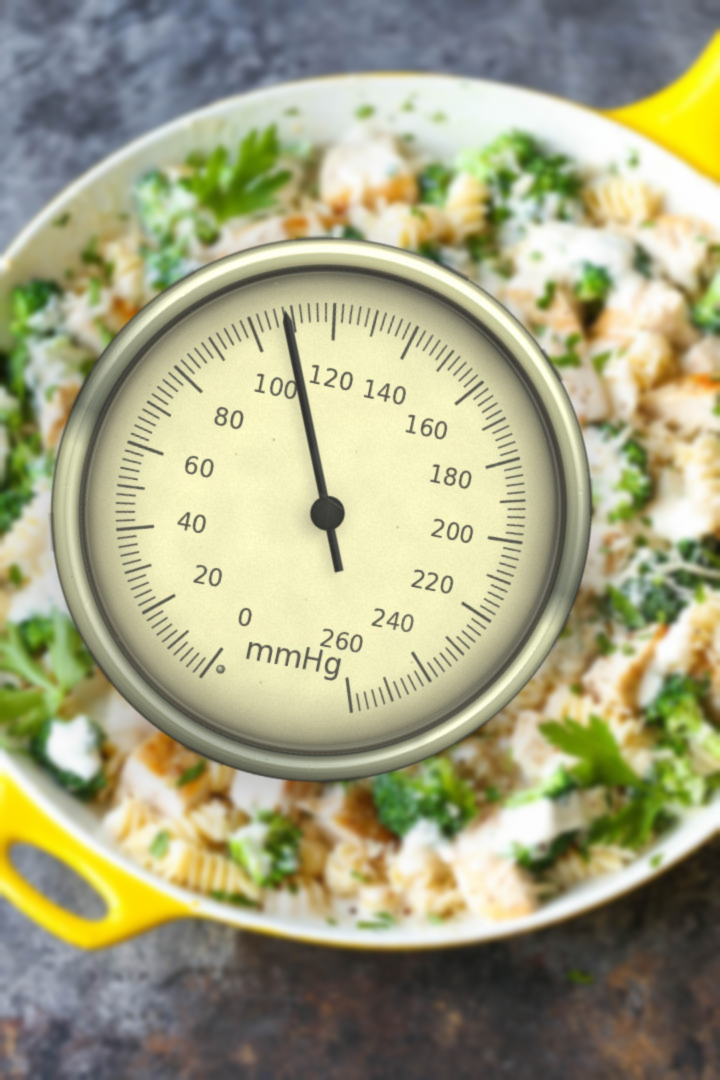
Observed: 108 mmHg
